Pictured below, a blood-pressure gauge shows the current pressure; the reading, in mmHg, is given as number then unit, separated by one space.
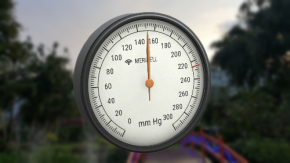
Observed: 150 mmHg
